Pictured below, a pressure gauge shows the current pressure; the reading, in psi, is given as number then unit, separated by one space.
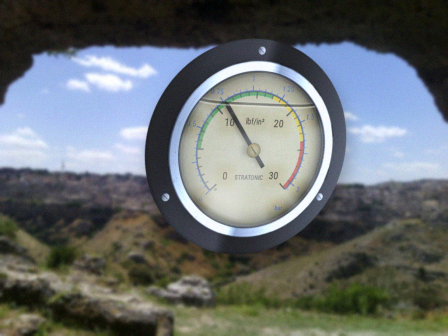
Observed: 11 psi
